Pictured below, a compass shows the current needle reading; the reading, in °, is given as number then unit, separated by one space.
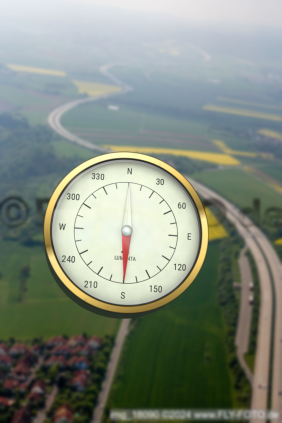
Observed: 180 °
